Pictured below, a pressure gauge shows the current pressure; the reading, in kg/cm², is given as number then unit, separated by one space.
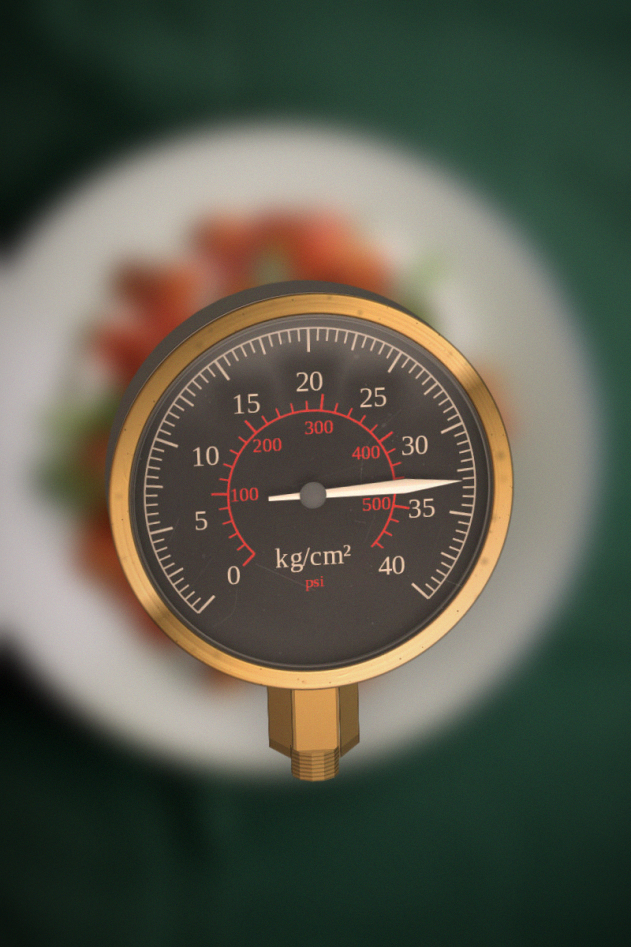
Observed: 33 kg/cm²
